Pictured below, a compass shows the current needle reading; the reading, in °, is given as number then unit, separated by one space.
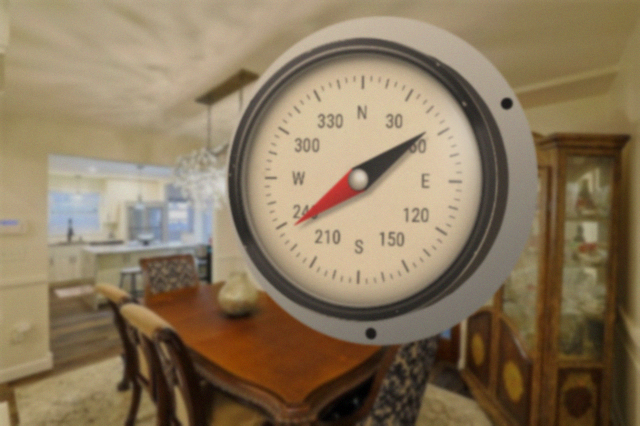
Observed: 235 °
